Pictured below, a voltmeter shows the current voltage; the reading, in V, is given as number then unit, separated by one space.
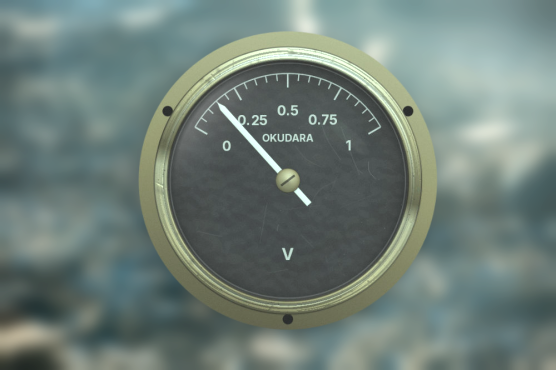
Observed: 0.15 V
